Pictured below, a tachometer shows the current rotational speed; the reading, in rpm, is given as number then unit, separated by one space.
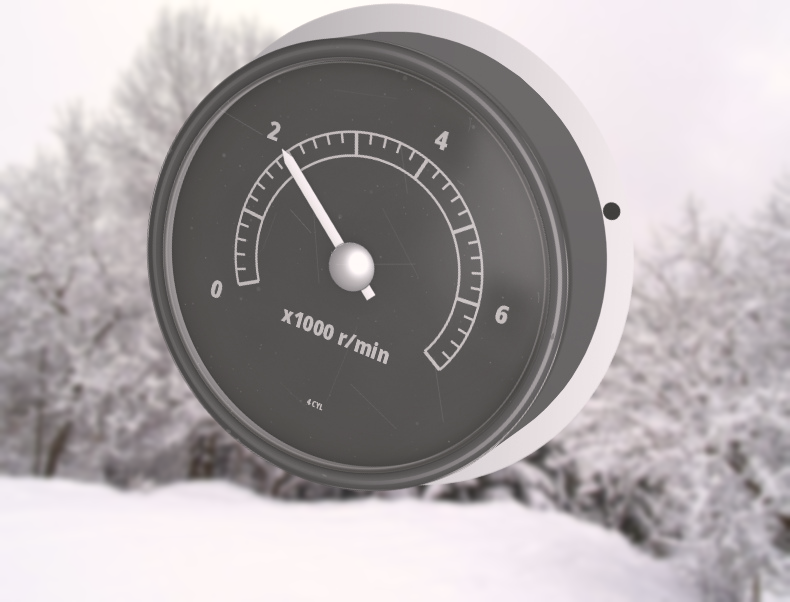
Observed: 2000 rpm
